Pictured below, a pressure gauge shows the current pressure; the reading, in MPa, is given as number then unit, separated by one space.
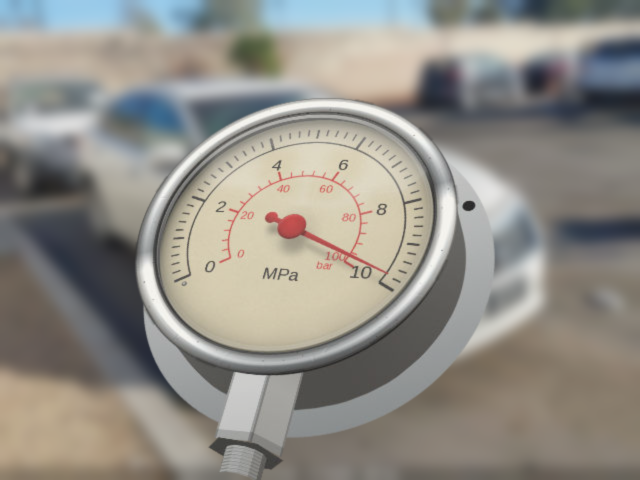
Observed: 9.8 MPa
